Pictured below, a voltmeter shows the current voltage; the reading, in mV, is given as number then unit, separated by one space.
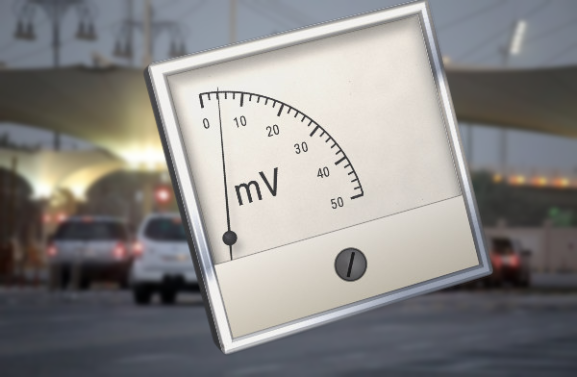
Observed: 4 mV
